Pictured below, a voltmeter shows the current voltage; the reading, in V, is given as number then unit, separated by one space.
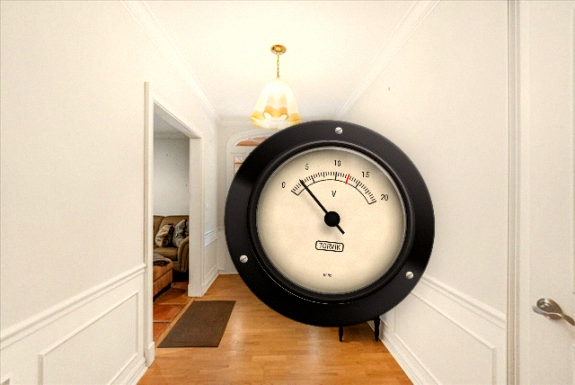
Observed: 2.5 V
